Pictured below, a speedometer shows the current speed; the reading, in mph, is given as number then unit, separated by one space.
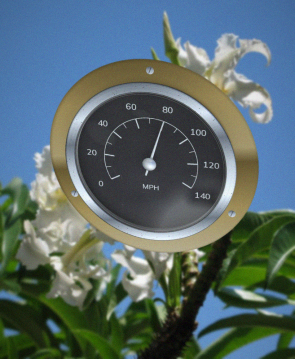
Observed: 80 mph
